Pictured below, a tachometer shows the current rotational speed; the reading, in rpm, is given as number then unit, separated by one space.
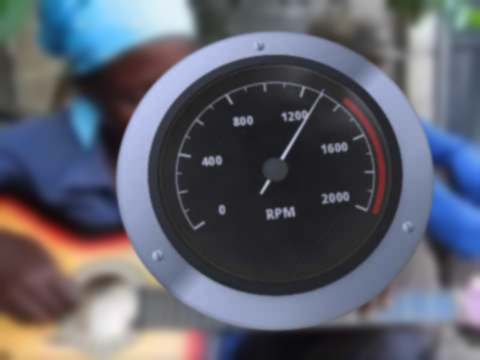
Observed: 1300 rpm
